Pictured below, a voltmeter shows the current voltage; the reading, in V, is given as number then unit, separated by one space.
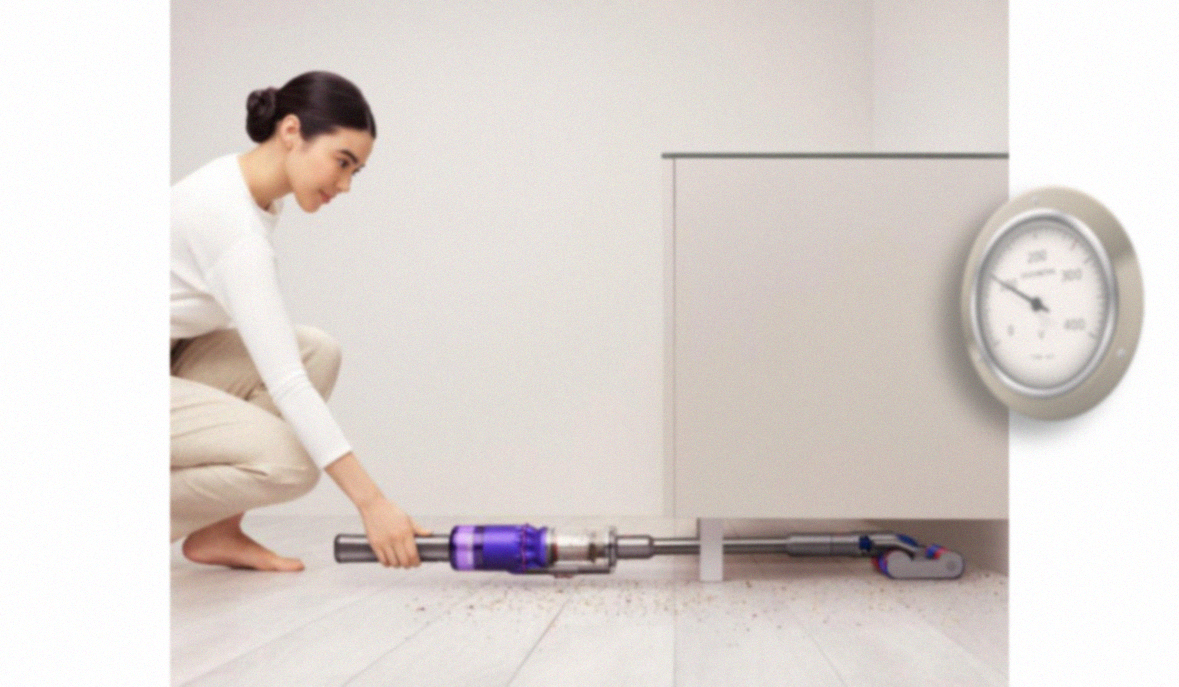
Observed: 100 V
